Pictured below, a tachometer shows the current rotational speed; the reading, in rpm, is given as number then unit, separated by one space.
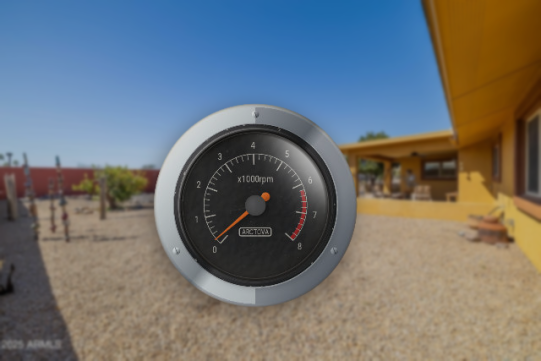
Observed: 200 rpm
